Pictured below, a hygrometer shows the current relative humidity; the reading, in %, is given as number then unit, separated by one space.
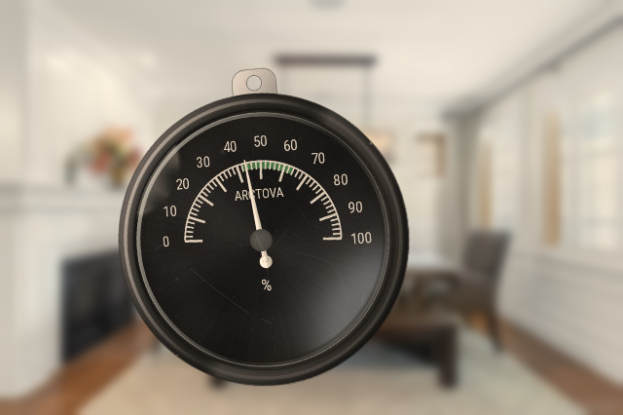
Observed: 44 %
